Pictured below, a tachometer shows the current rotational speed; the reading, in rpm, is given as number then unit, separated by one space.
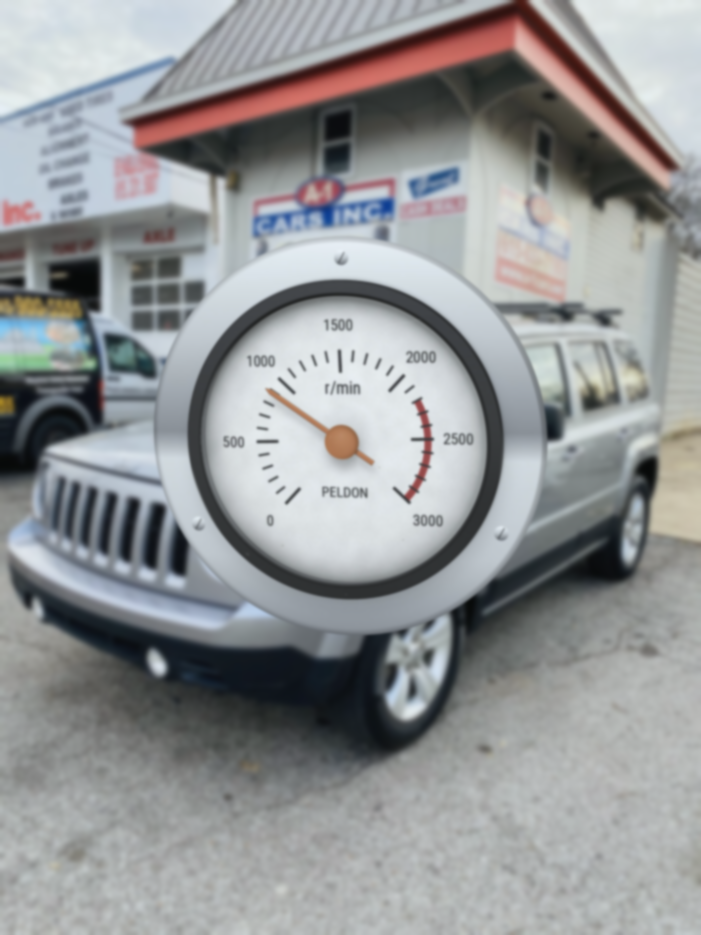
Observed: 900 rpm
